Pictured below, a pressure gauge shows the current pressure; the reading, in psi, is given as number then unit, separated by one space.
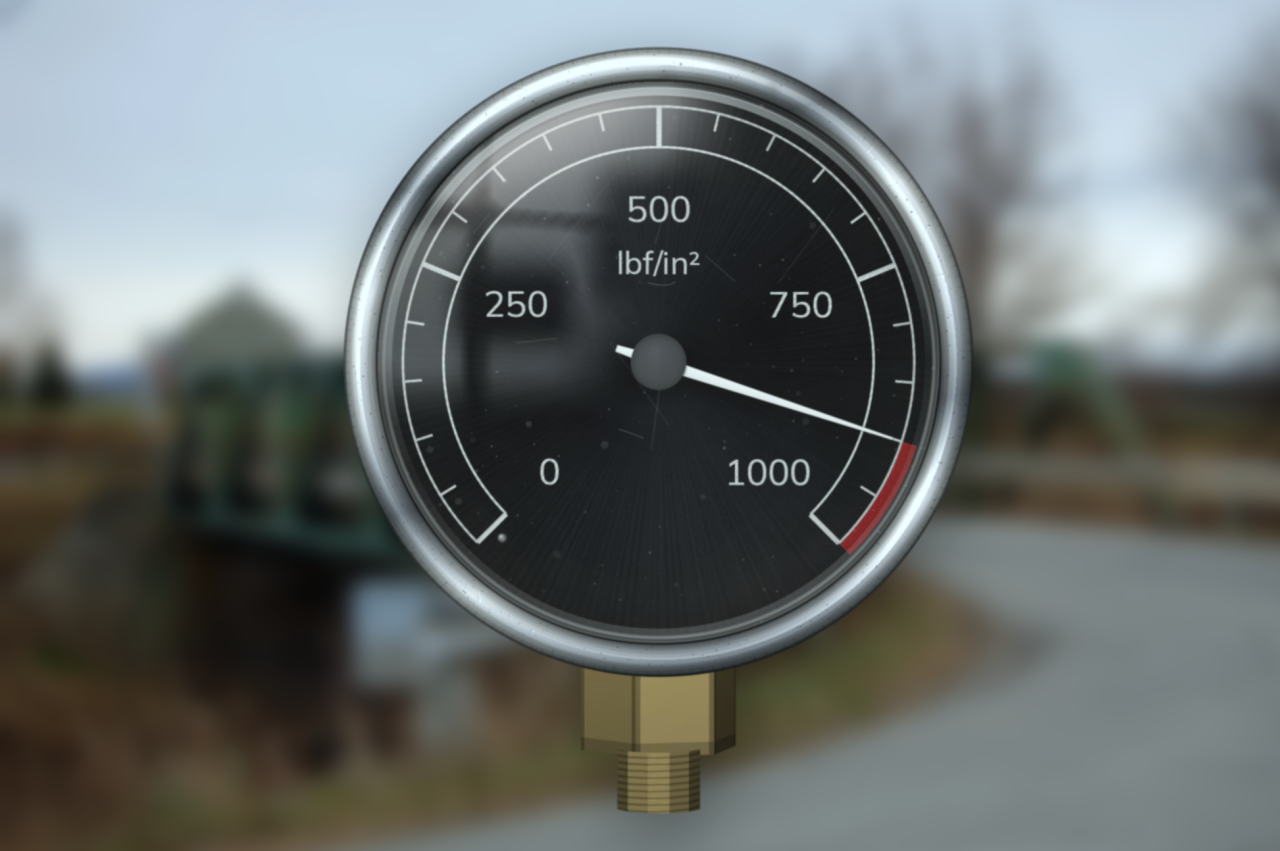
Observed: 900 psi
